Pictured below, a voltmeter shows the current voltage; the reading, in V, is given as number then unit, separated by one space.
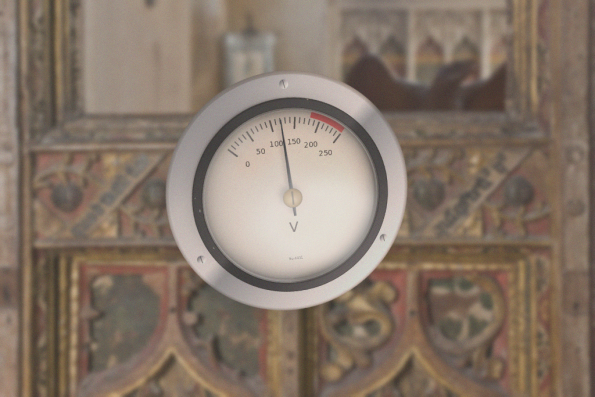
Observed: 120 V
